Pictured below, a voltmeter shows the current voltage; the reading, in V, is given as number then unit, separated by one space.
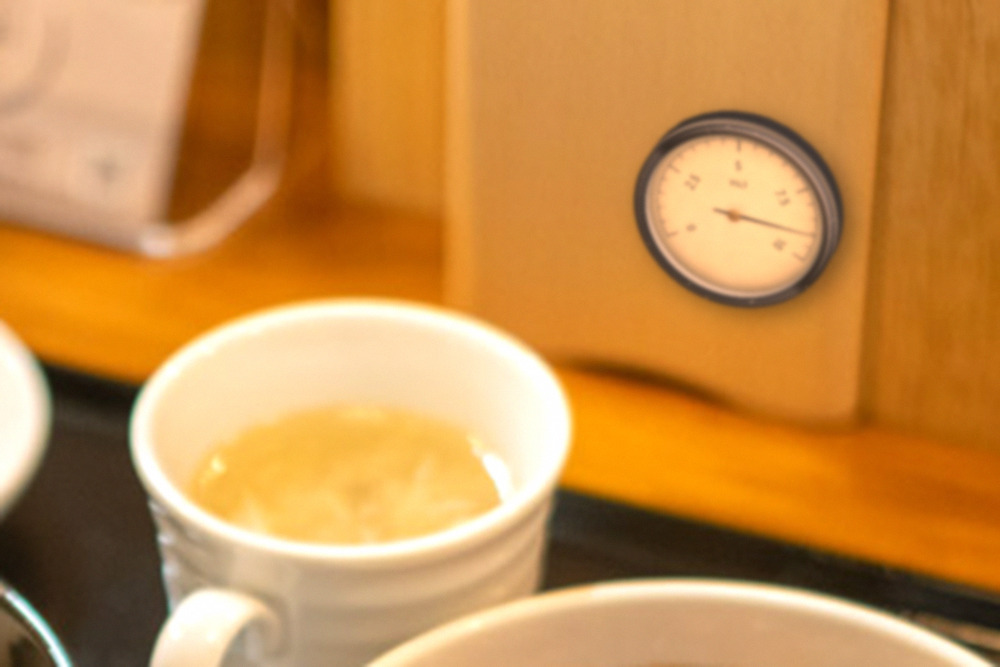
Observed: 9 V
